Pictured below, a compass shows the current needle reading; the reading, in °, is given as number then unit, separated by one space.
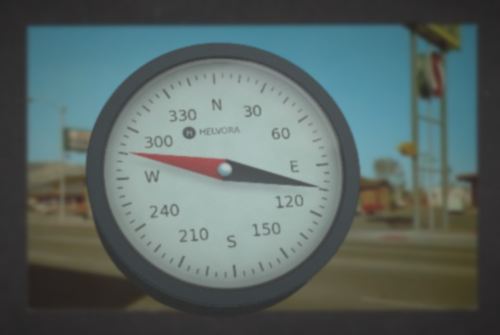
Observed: 285 °
